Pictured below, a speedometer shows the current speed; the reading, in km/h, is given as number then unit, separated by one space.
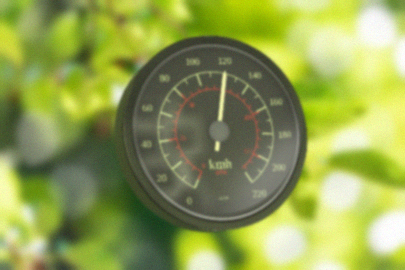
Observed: 120 km/h
